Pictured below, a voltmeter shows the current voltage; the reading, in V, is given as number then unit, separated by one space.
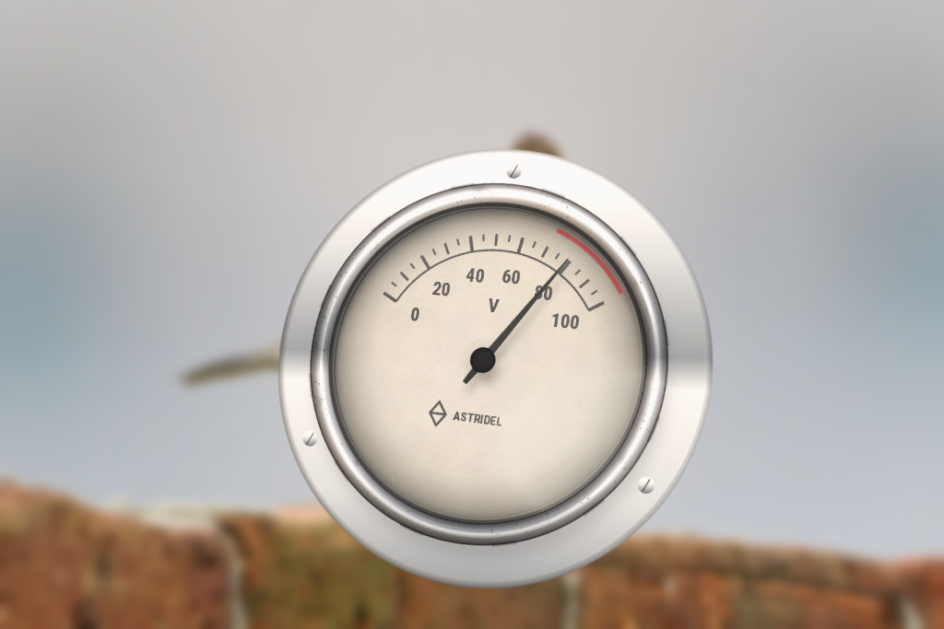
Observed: 80 V
